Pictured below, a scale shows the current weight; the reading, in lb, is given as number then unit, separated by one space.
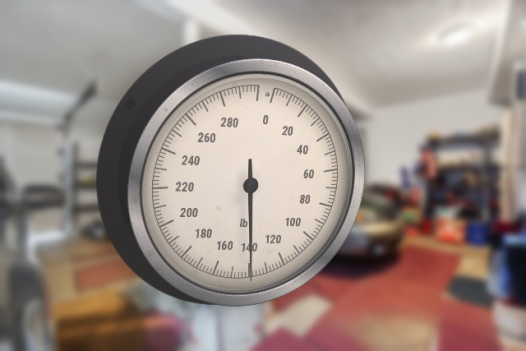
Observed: 140 lb
